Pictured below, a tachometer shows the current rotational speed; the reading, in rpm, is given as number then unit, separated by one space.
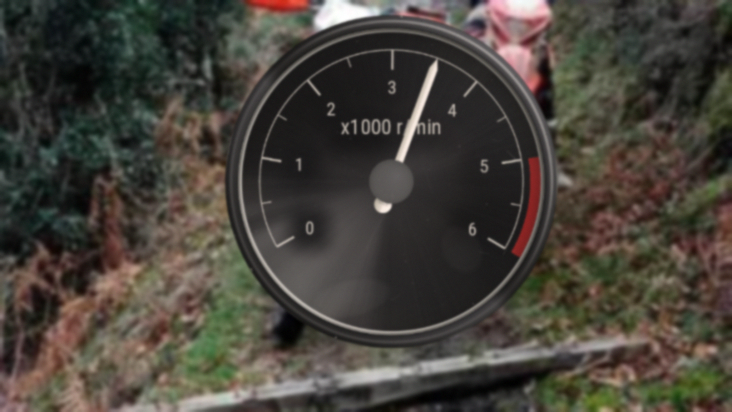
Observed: 3500 rpm
